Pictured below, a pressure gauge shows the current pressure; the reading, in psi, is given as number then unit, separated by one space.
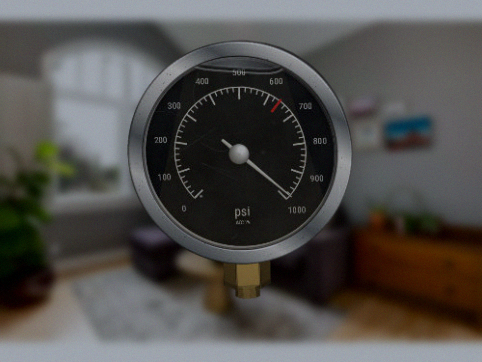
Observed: 980 psi
